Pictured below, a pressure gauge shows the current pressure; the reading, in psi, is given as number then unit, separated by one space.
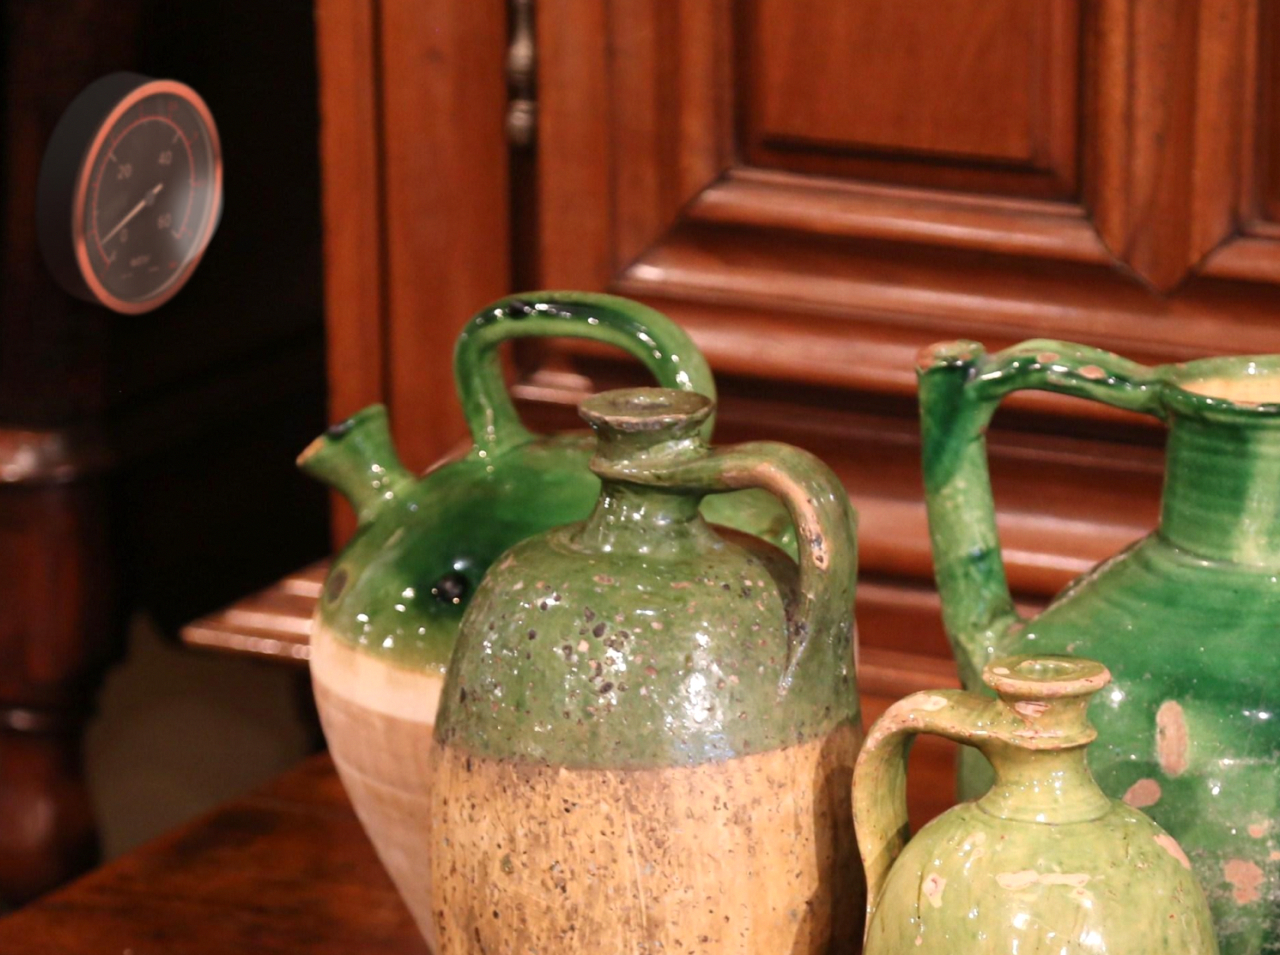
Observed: 5 psi
